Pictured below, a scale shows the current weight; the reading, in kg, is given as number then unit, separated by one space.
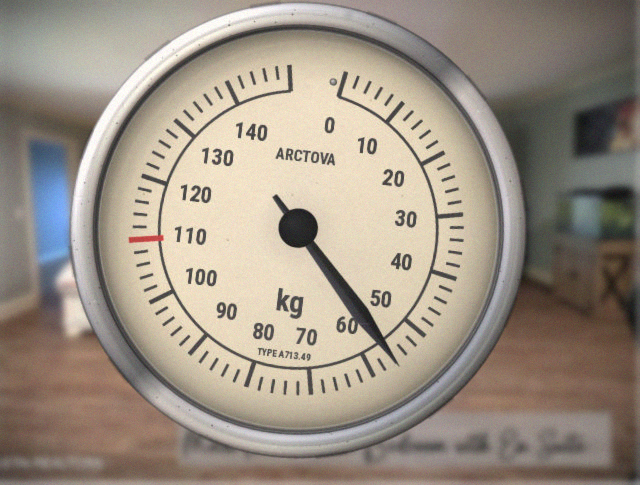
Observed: 56 kg
